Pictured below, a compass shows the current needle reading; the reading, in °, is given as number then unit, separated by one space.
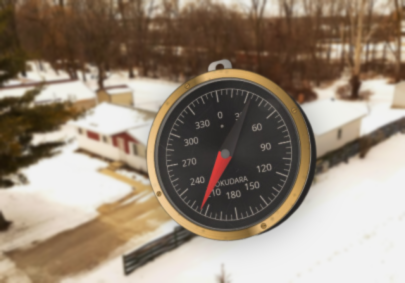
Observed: 215 °
